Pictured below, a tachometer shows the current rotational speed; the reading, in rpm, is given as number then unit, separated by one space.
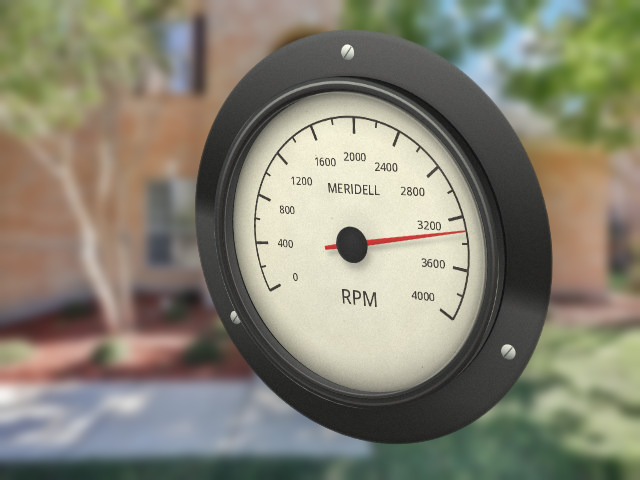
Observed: 3300 rpm
